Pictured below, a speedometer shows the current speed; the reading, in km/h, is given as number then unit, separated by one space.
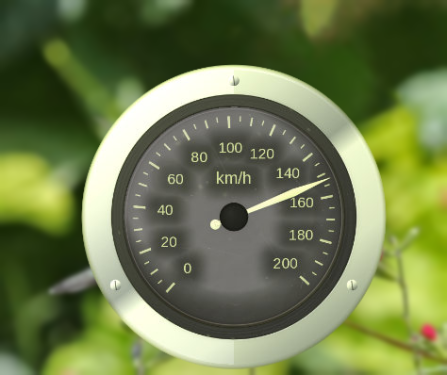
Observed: 152.5 km/h
